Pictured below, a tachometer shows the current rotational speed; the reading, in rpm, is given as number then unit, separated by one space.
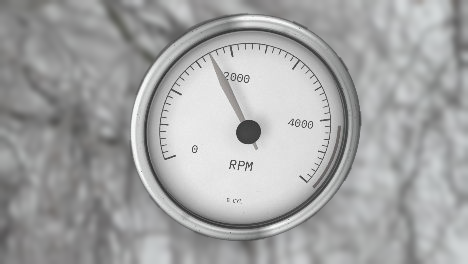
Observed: 1700 rpm
